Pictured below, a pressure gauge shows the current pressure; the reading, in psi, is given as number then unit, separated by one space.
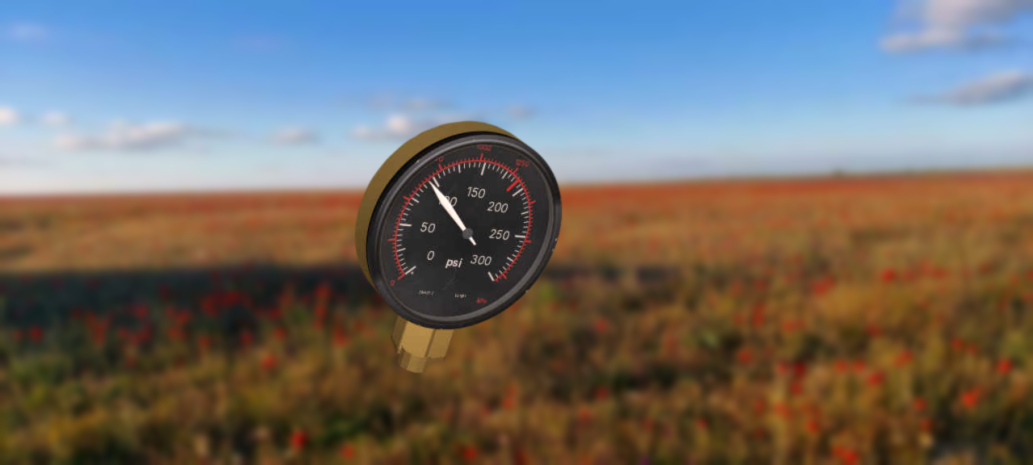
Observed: 95 psi
